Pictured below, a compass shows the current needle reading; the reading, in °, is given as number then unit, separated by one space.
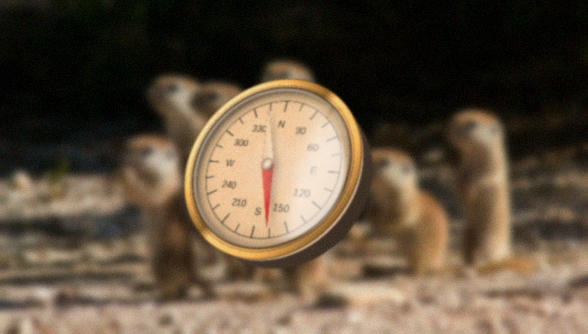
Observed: 165 °
